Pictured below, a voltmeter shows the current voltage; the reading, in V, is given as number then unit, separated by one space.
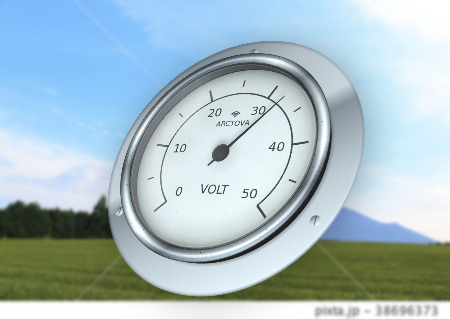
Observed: 32.5 V
